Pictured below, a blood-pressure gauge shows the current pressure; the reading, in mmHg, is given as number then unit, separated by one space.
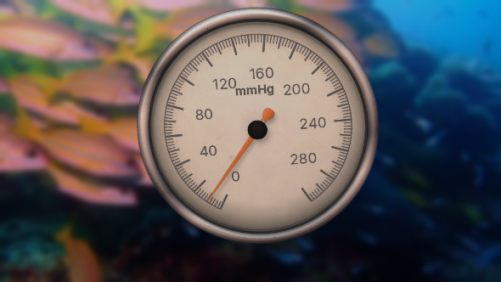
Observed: 10 mmHg
